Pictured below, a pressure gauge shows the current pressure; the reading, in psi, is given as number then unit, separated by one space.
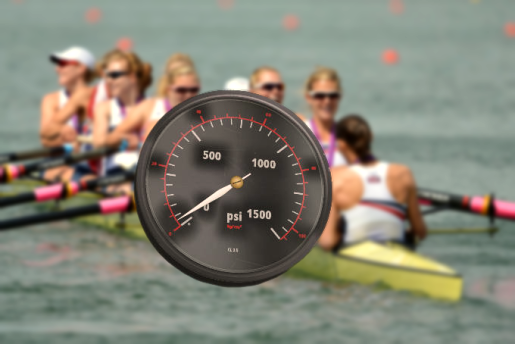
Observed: 25 psi
